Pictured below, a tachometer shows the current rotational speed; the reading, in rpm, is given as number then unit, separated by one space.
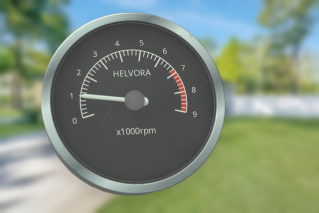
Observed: 1000 rpm
